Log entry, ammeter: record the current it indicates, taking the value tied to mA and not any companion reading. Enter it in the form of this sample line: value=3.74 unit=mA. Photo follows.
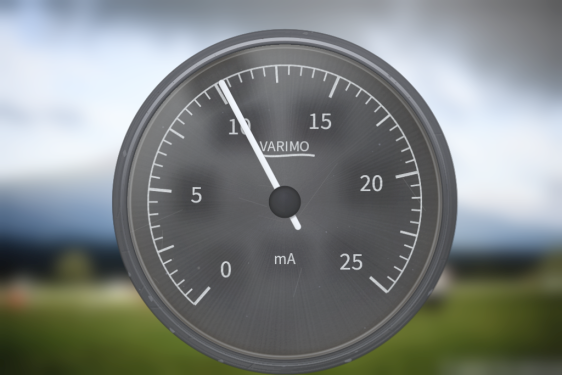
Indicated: value=10.25 unit=mA
